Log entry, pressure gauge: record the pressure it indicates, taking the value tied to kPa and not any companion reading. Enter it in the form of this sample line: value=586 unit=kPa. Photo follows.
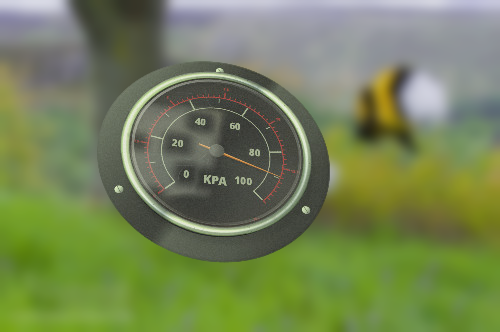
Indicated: value=90 unit=kPa
